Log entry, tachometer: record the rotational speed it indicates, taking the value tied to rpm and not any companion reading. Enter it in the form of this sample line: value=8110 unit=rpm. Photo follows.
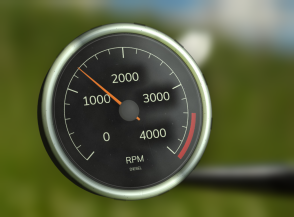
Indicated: value=1300 unit=rpm
